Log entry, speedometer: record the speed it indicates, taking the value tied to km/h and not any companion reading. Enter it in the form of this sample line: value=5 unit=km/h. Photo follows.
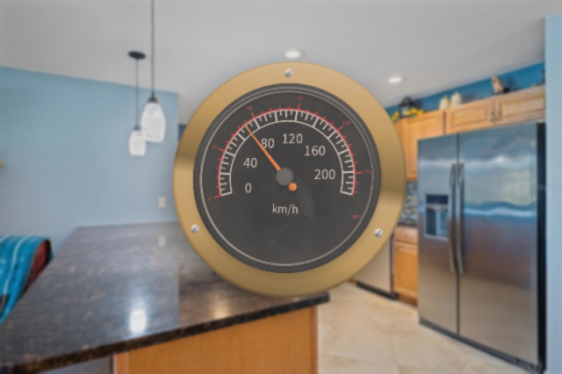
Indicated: value=70 unit=km/h
